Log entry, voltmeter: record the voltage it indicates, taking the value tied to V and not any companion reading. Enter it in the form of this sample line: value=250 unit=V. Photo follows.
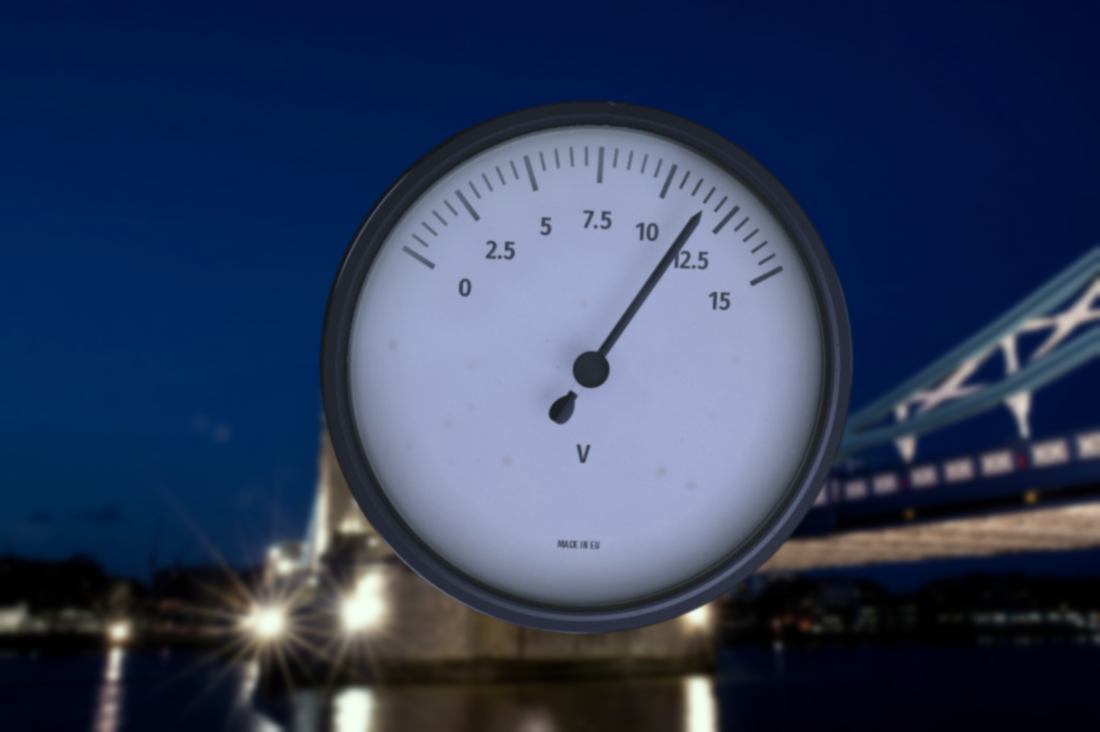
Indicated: value=11.5 unit=V
